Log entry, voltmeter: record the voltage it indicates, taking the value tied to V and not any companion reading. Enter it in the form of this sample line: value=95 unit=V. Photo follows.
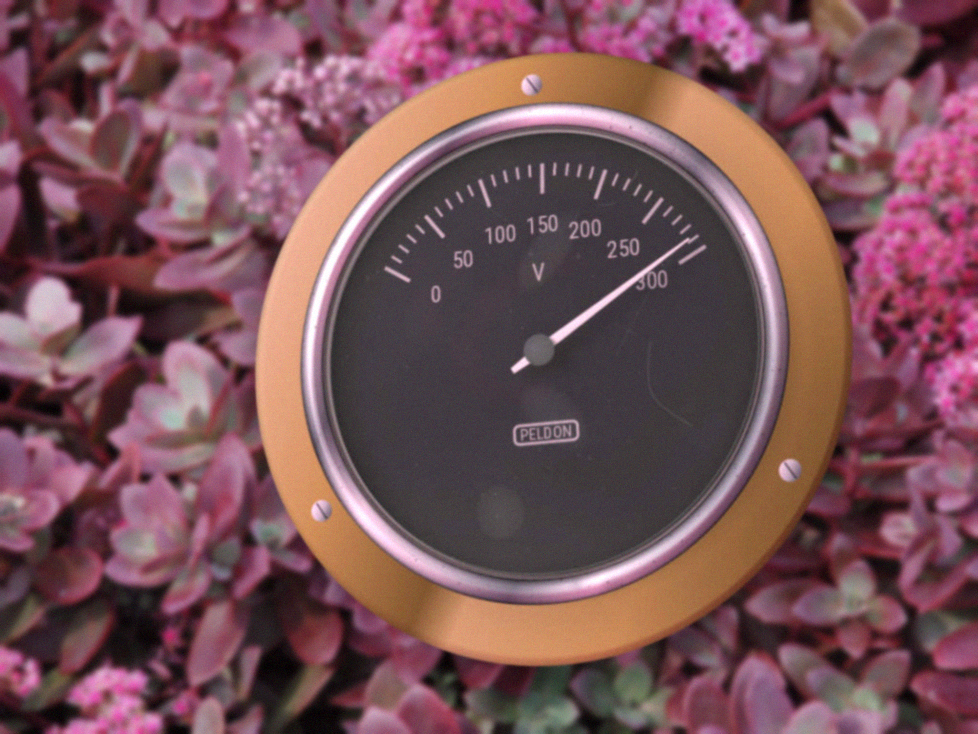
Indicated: value=290 unit=V
